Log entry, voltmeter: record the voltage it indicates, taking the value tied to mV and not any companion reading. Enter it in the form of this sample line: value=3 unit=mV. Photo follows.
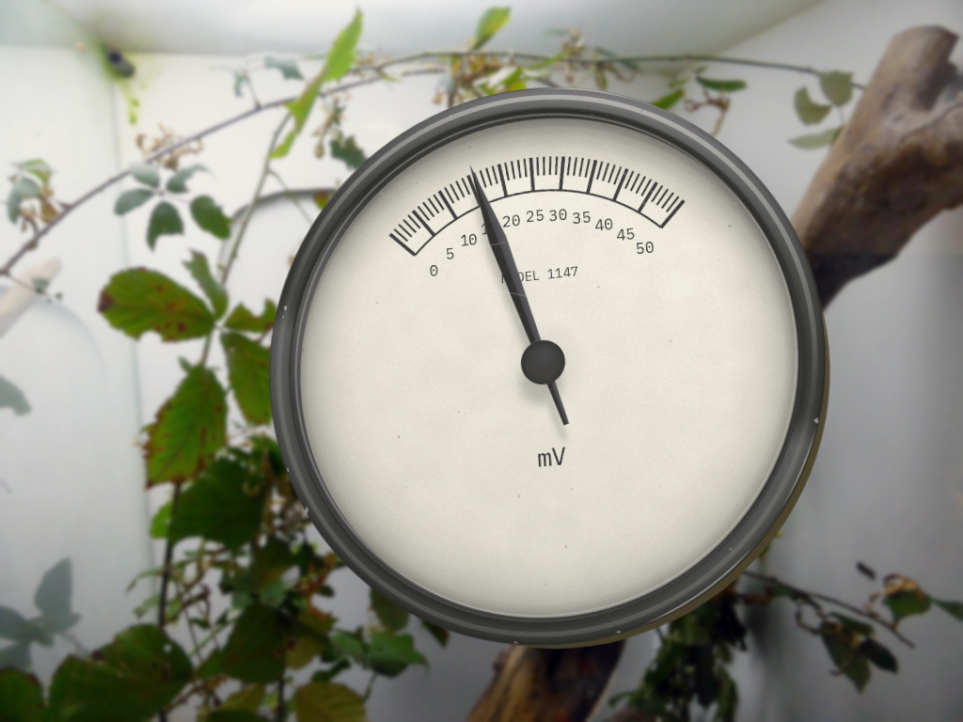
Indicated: value=16 unit=mV
